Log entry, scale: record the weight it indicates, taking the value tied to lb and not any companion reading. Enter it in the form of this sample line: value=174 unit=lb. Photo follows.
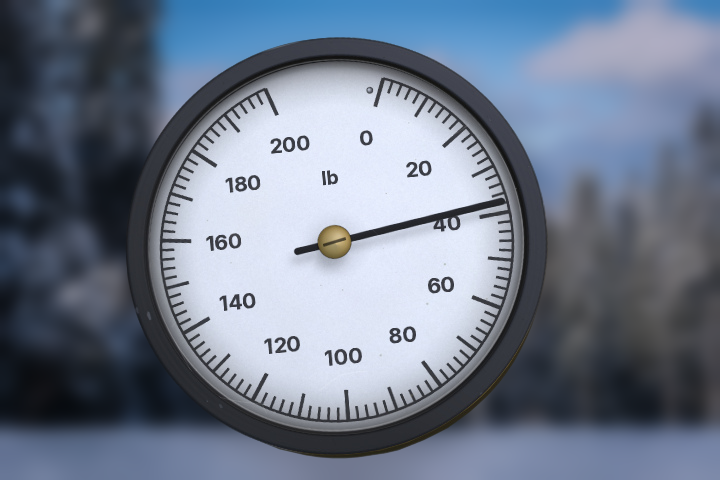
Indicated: value=38 unit=lb
